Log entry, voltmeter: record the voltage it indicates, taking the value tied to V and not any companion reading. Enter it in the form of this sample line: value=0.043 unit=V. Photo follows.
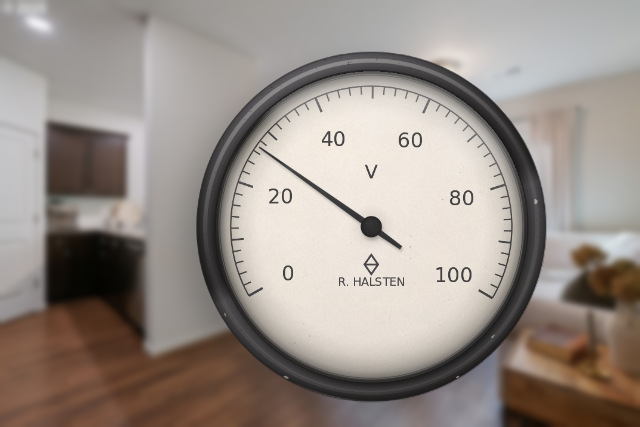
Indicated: value=27 unit=V
